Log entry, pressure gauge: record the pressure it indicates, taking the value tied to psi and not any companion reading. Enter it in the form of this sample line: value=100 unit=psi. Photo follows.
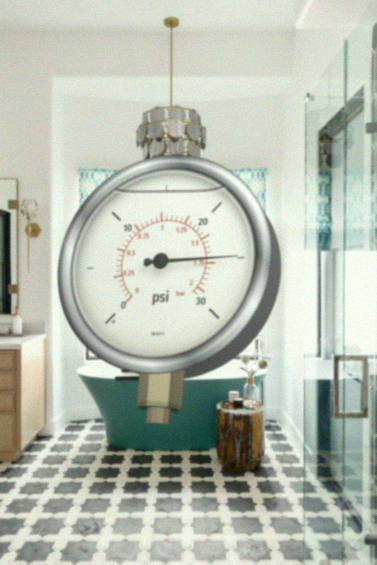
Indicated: value=25 unit=psi
